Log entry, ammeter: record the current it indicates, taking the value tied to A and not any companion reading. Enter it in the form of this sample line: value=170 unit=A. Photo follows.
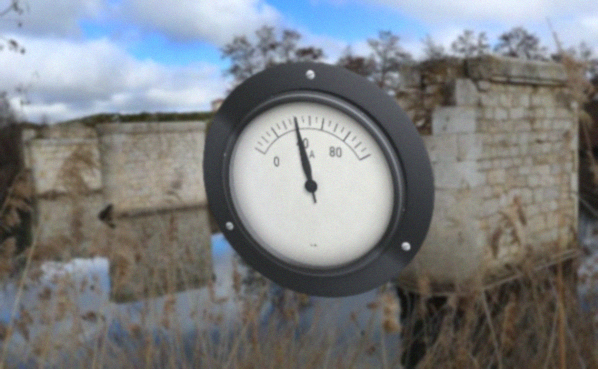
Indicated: value=40 unit=A
